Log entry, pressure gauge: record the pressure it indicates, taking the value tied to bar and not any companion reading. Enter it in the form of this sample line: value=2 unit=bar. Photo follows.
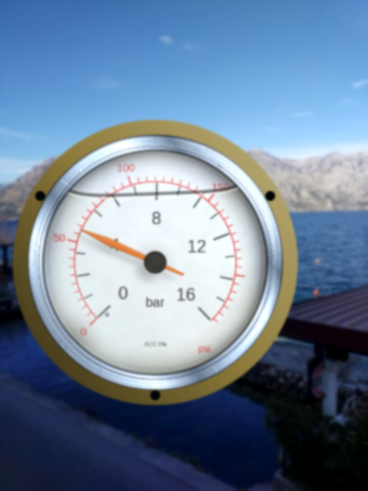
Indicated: value=4 unit=bar
